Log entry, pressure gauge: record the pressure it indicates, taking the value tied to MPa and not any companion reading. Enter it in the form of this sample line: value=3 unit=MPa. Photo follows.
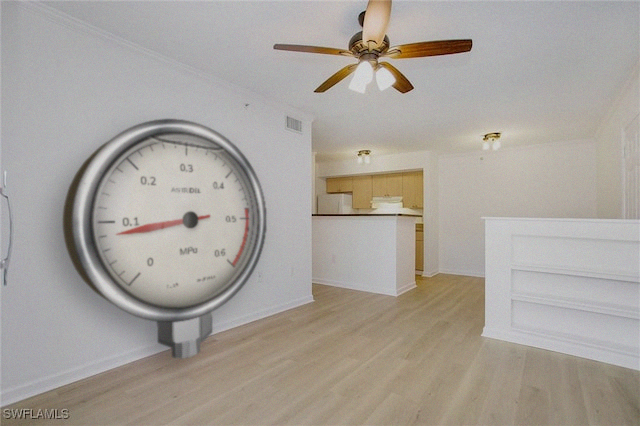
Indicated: value=0.08 unit=MPa
